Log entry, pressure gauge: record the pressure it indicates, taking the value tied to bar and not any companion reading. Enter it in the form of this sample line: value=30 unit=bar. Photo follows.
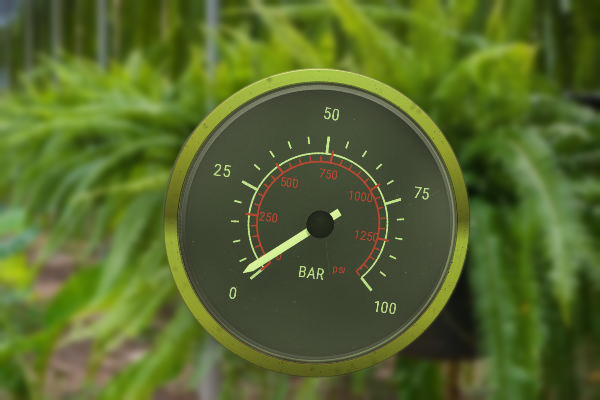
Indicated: value=2.5 unit=bar
